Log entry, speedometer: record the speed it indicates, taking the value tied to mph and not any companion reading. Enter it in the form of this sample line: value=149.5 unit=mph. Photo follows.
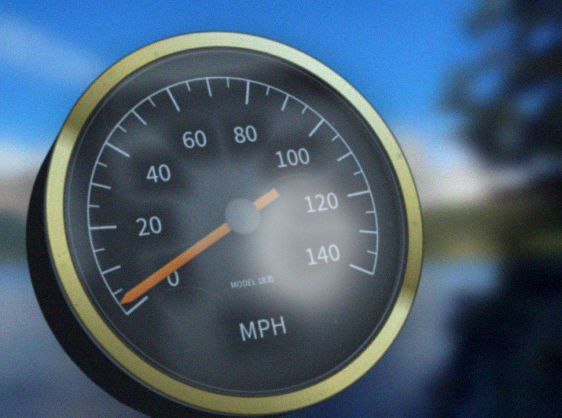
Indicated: value=2.5 unit=mph
